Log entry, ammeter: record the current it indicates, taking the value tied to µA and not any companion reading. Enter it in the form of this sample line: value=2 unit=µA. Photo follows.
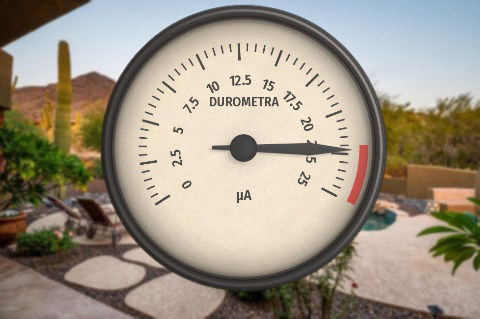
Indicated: value=22.25 unit=µA
